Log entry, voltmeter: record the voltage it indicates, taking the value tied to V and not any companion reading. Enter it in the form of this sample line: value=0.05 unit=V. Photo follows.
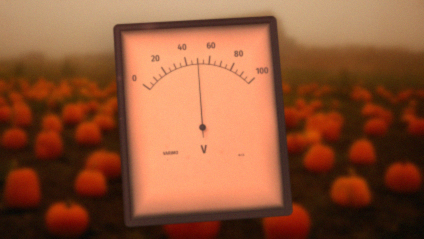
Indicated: value=50 unit=V
